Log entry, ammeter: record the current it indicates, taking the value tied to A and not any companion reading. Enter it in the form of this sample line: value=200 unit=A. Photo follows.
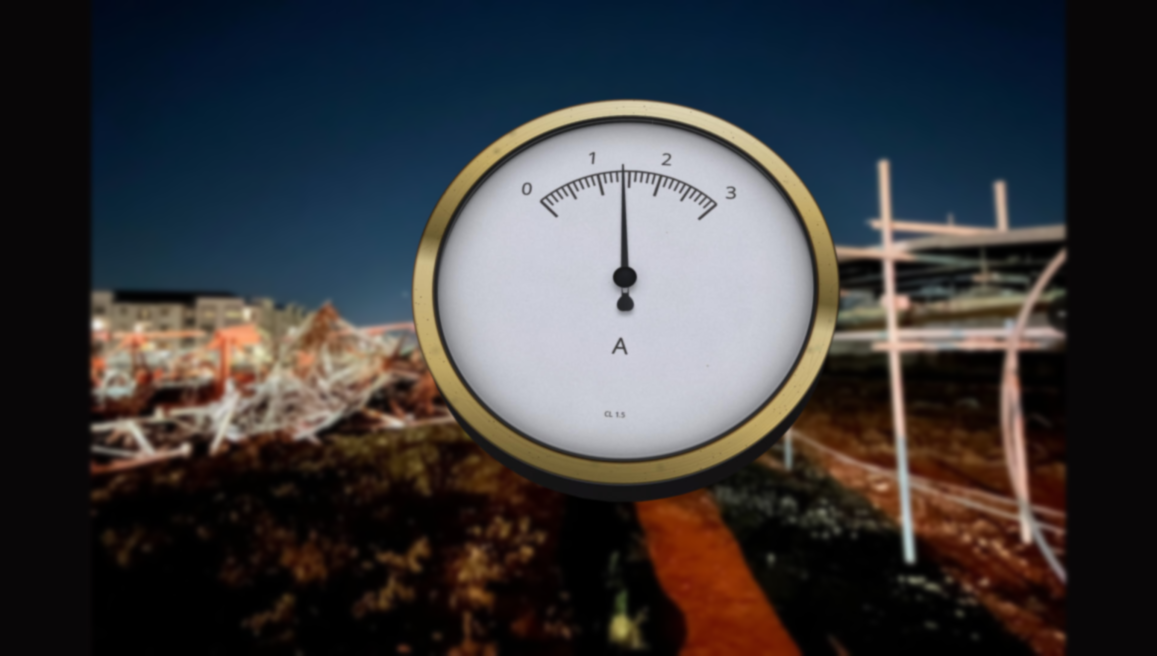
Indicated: value=1.4 unit=A
